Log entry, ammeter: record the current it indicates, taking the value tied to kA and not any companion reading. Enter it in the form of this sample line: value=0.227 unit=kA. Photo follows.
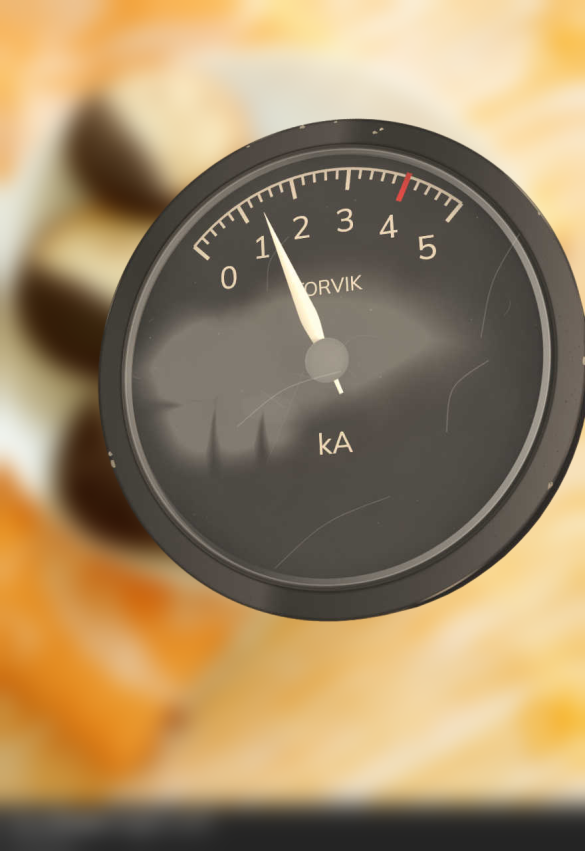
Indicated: value=1.4 unit=kA
